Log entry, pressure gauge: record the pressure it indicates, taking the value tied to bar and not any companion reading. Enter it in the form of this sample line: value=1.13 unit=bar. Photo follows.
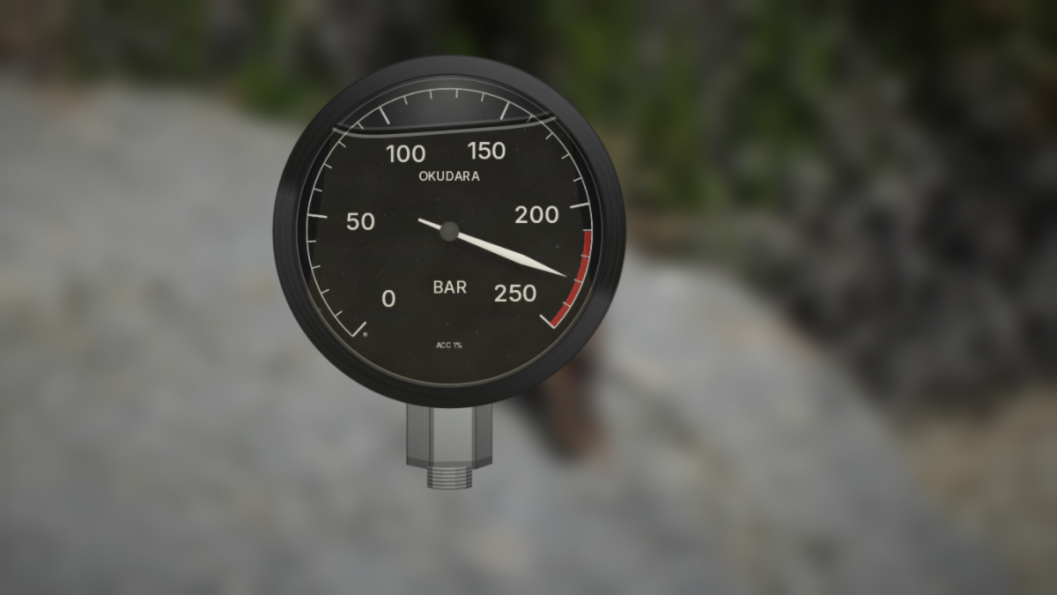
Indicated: value=230 unit=bar
